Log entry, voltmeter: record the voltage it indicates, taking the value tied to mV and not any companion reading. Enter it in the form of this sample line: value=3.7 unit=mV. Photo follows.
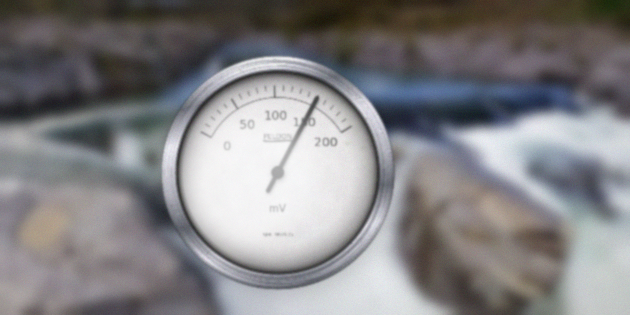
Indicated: value=150 unit=mV
